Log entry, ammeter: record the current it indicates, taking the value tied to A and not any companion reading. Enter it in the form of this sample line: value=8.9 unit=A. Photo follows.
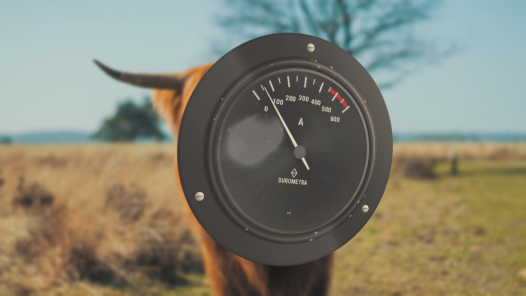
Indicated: value=50 unit=A
